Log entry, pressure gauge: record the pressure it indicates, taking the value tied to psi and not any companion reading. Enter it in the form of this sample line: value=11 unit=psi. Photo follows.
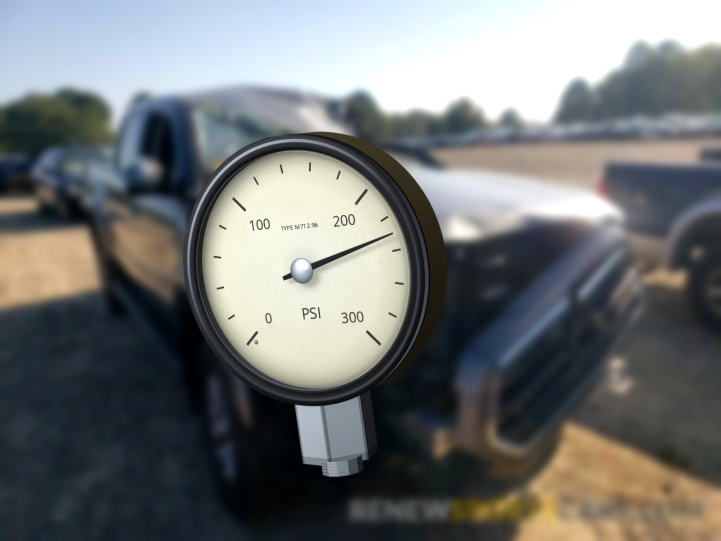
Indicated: value=230 unit=psi
